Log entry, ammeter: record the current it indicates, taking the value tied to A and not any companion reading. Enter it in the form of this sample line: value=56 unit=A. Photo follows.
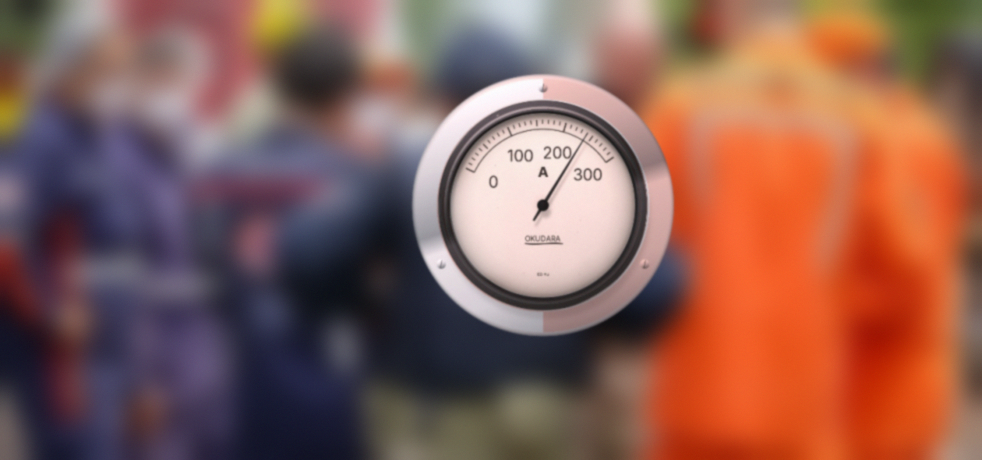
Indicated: value=240 unit=A
